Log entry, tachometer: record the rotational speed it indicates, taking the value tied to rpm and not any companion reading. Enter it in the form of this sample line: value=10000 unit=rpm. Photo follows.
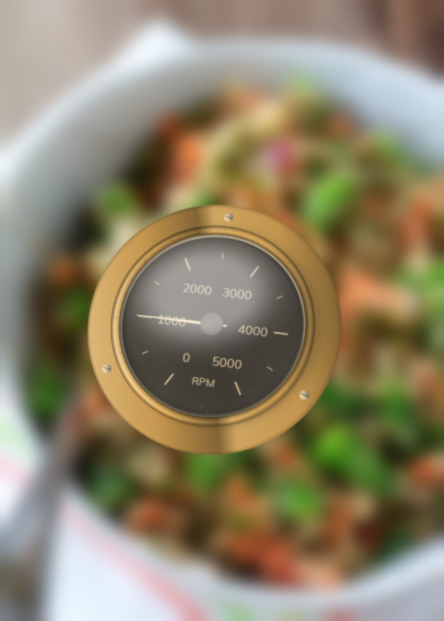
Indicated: value=1000 unit=rpm
